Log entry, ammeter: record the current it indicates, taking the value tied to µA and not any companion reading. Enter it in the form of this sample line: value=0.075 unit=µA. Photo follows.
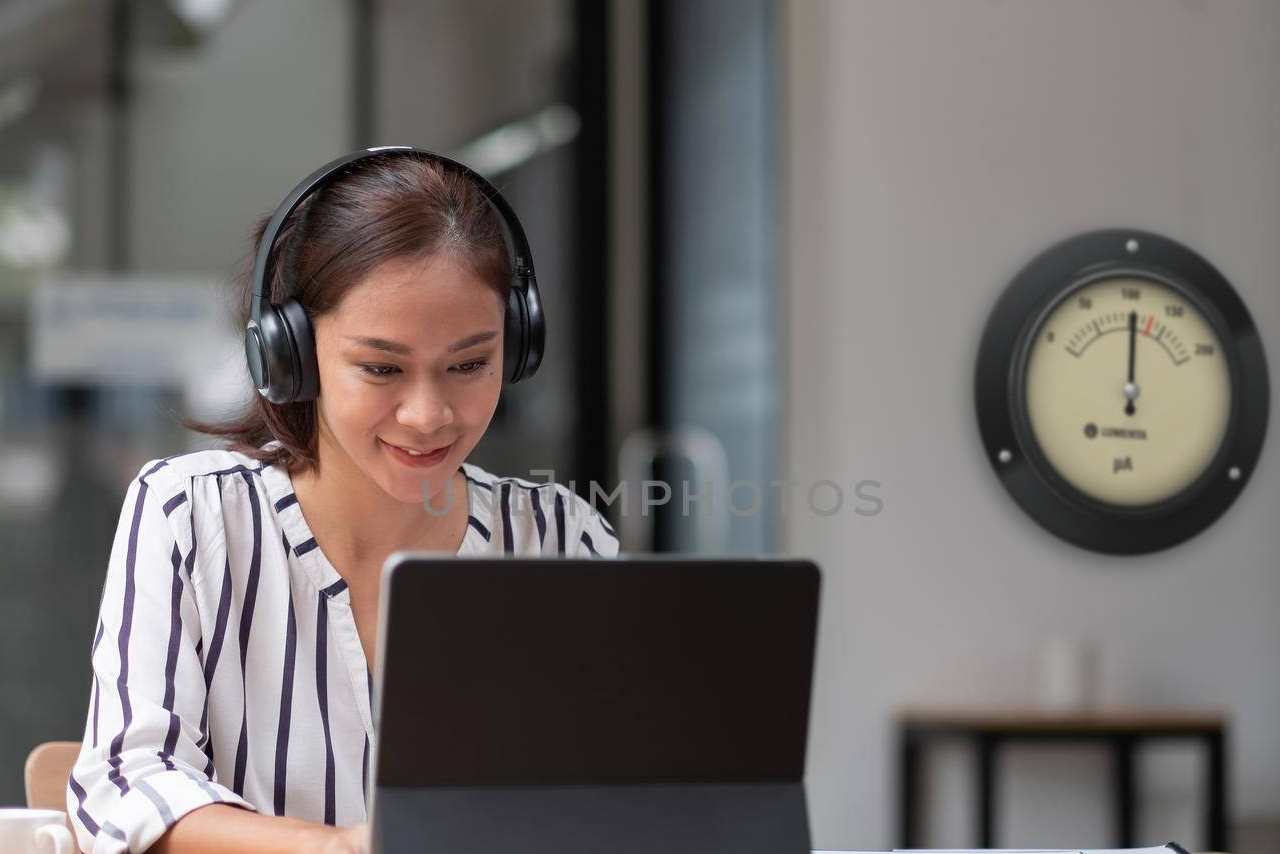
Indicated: value=100 unit=µA
